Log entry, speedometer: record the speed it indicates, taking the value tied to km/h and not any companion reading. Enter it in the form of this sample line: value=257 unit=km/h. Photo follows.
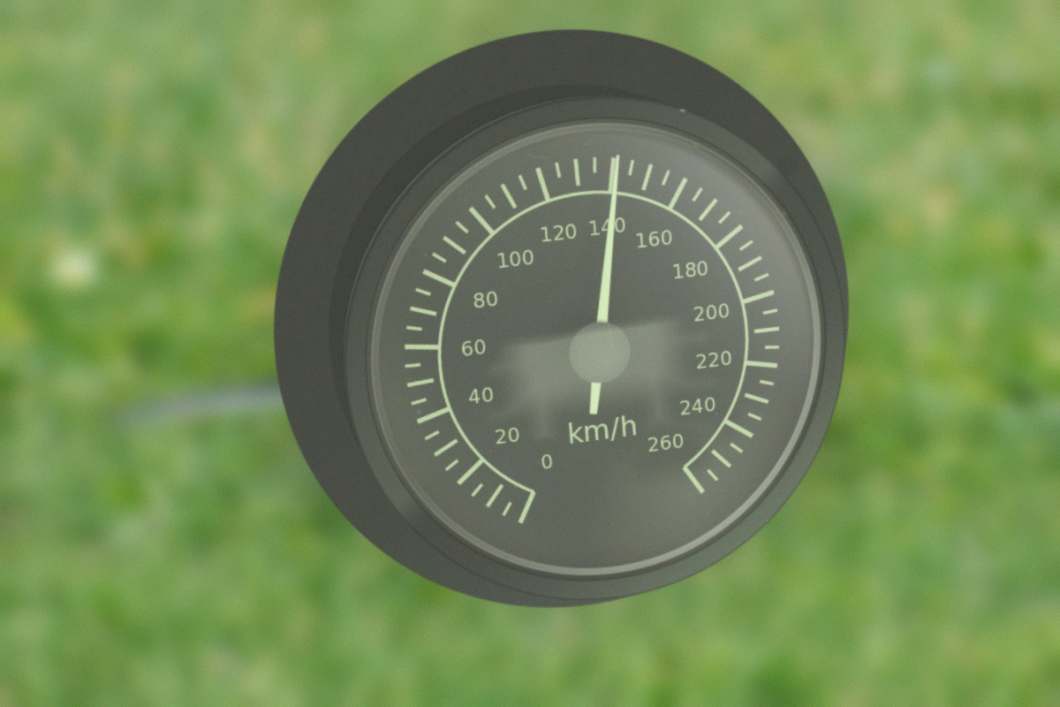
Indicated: value=140 unit=km/h
